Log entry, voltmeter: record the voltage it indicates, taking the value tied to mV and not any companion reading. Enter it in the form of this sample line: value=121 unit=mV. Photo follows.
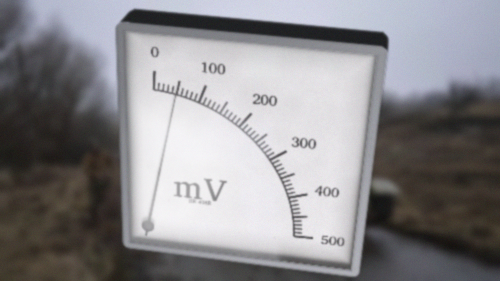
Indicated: value=50 unit=mV
